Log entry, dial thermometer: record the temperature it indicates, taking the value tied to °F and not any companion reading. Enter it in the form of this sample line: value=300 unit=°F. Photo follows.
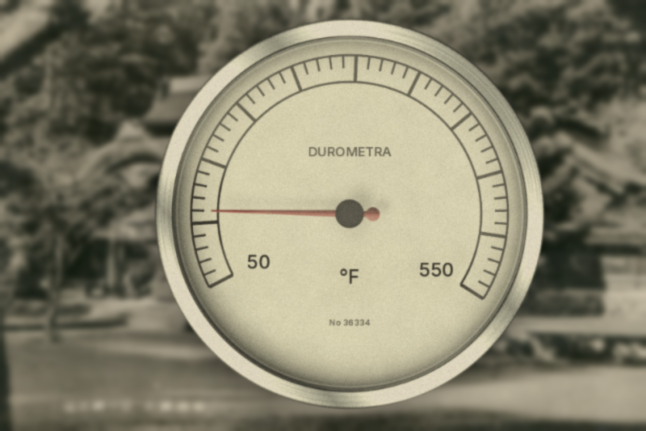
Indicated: value=110 unit=°F
